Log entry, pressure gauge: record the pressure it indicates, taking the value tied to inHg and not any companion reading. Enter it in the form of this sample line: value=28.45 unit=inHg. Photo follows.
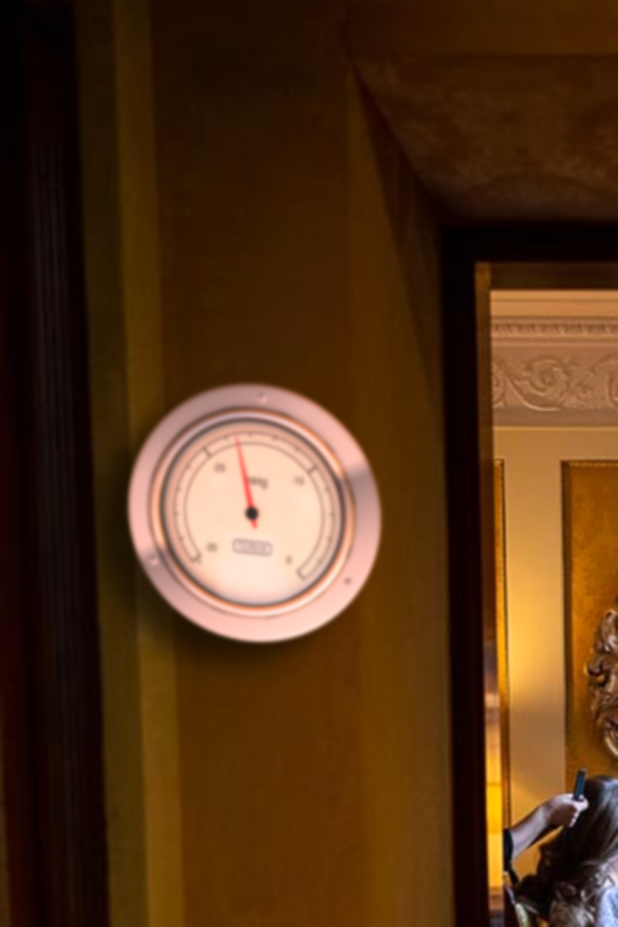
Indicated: value=-17 unit=inHg
